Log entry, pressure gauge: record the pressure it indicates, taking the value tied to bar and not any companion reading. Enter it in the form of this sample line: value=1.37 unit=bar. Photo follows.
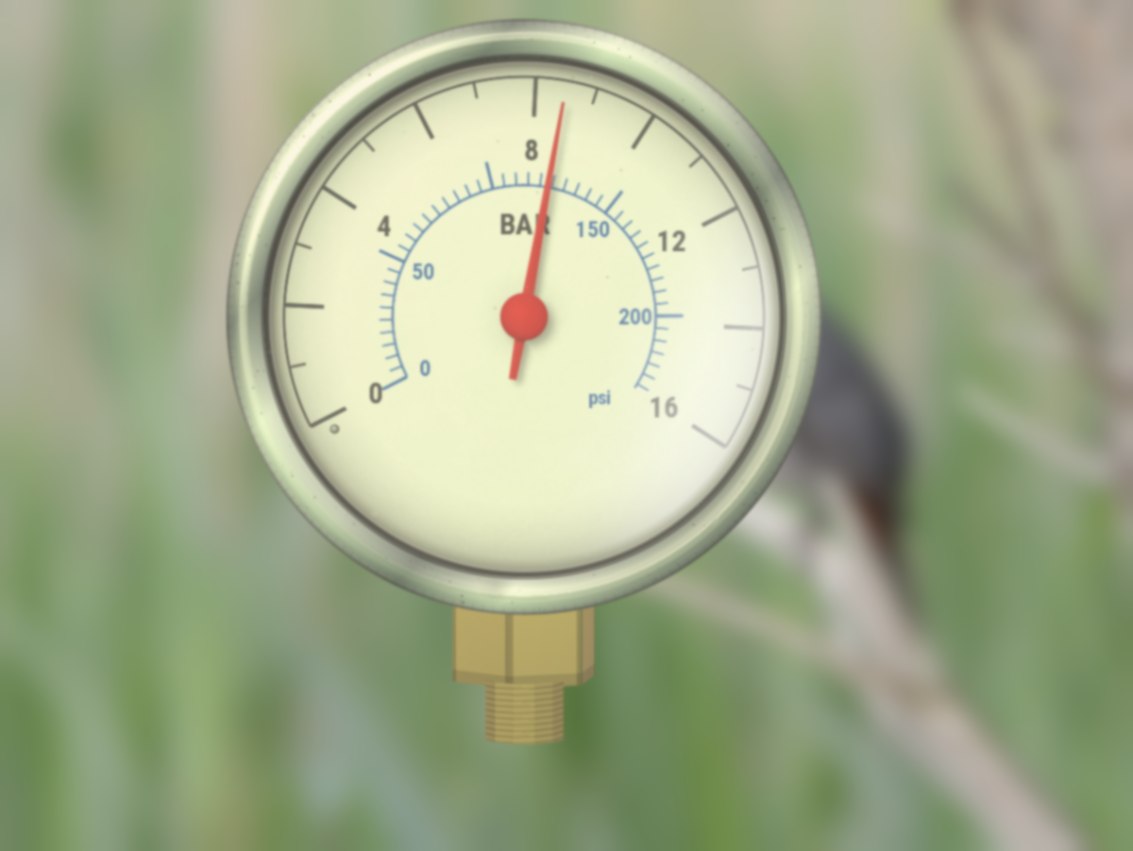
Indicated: value=8.5 unit=bar
